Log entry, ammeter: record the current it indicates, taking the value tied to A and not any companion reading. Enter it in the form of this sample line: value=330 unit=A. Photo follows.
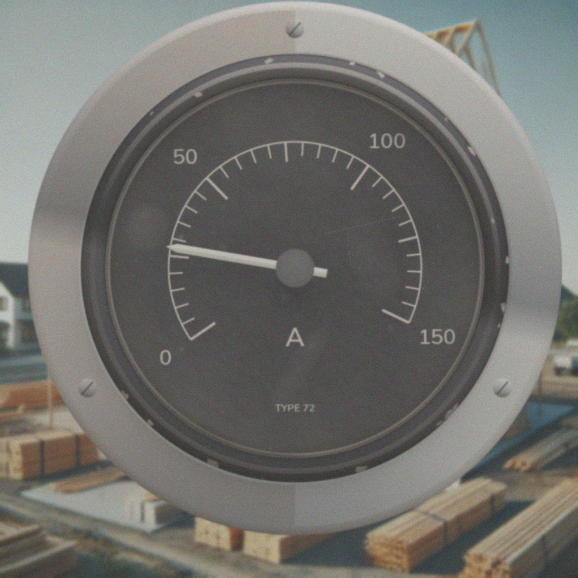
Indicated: value=27.5 unit=A
